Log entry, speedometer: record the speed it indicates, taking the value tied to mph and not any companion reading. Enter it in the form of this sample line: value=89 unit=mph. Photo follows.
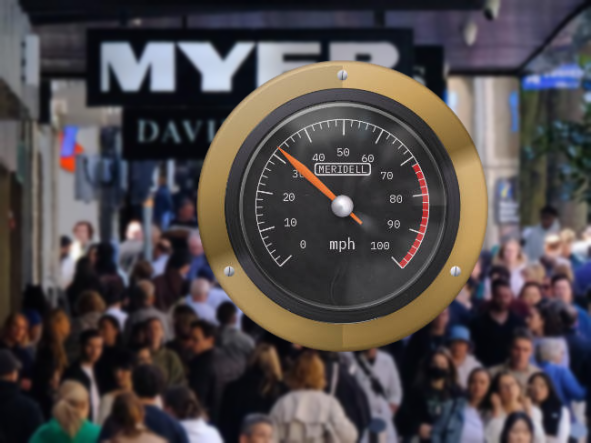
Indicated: value=32 unit=mph
